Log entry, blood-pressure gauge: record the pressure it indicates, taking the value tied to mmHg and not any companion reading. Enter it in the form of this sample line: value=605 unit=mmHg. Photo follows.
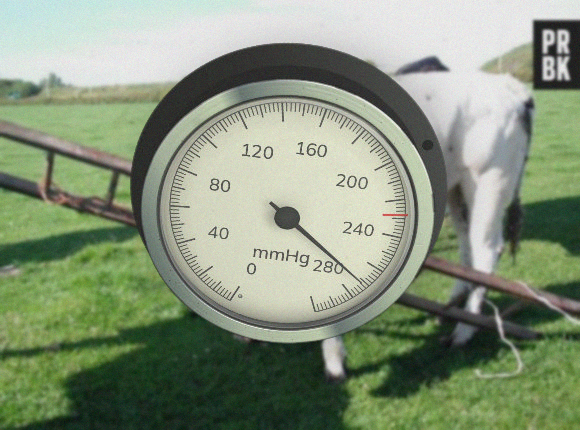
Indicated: value=270 unit=mmHg
